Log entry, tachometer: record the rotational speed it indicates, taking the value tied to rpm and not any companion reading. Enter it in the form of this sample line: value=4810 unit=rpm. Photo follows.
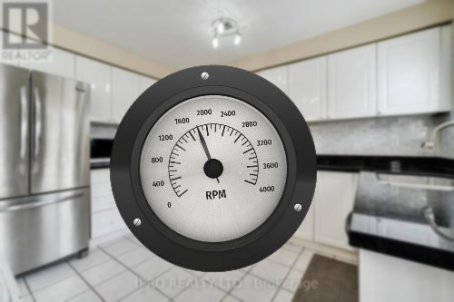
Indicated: value=1800 unit=rpm
